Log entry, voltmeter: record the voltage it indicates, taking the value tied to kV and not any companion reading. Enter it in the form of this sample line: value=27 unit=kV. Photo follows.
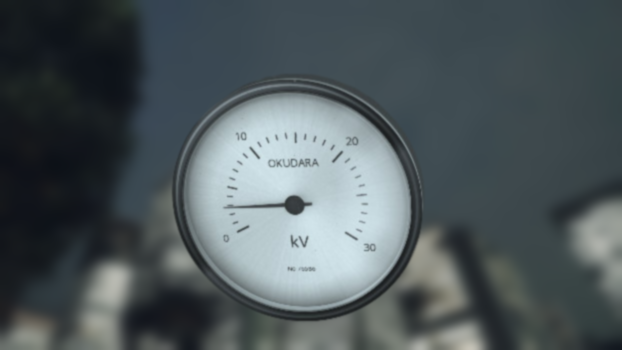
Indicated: value=3 unit=kV
